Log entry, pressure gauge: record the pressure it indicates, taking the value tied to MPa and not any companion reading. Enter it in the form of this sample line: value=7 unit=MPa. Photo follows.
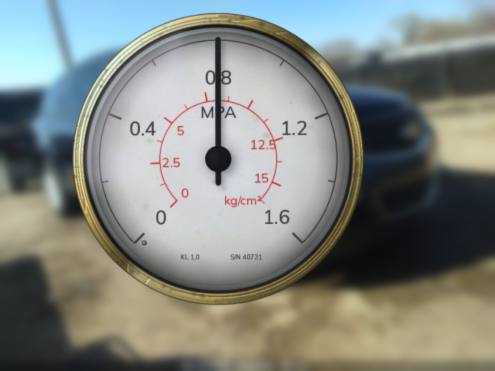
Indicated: value=0.8 unit=MPa
